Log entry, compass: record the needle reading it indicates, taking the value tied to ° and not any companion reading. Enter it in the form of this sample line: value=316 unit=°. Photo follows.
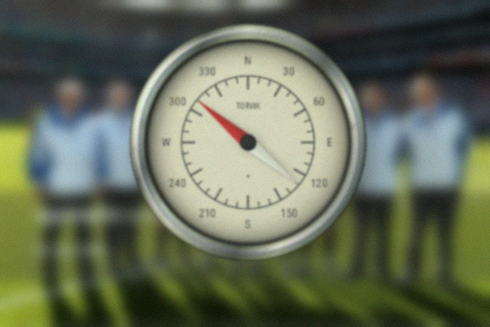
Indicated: value=310 unit=°
